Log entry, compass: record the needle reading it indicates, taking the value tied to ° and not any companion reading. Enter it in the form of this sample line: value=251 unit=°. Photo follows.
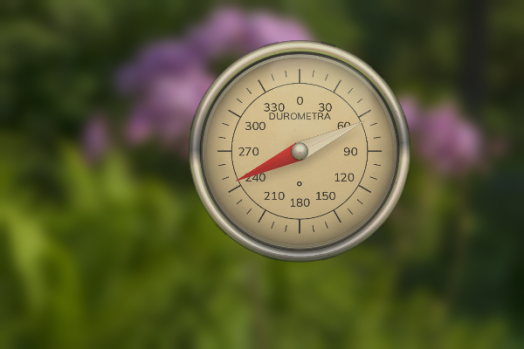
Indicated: value=245 unit=°
